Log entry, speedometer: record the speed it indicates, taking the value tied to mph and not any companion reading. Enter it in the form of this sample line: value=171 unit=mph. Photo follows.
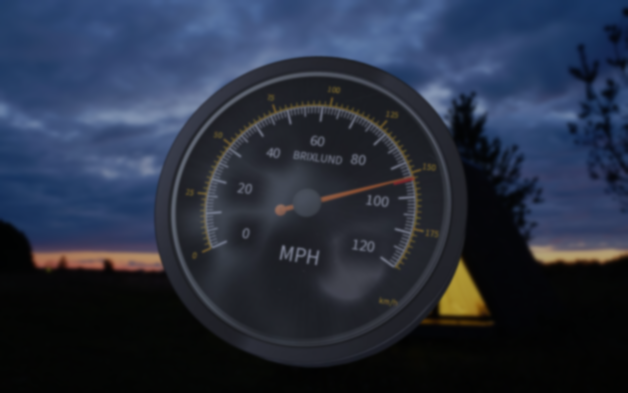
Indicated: value=95 unit=mph
